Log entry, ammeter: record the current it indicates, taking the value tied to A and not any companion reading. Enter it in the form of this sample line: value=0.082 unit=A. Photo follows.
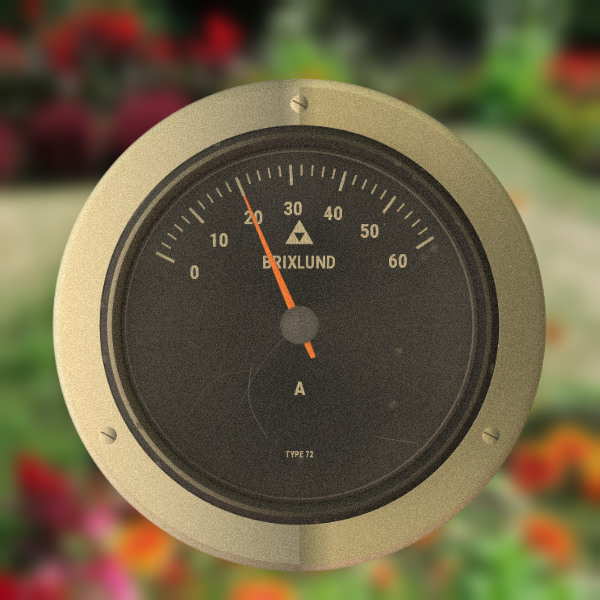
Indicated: value=20 unit=A
